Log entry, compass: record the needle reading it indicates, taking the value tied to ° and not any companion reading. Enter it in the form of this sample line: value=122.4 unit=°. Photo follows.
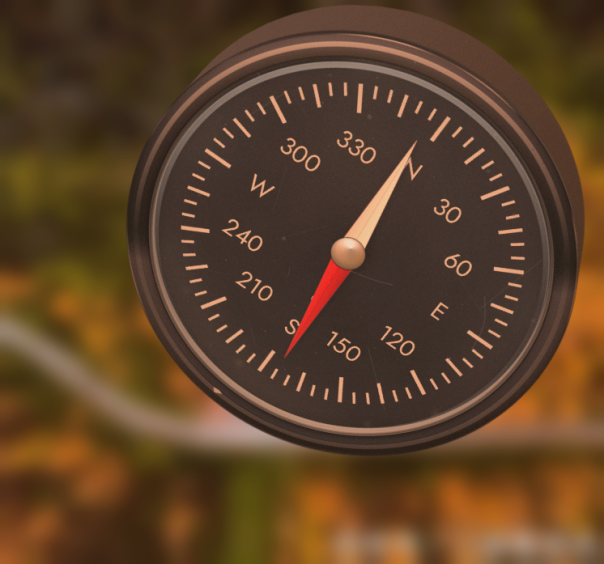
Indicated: value=175 unit=°
